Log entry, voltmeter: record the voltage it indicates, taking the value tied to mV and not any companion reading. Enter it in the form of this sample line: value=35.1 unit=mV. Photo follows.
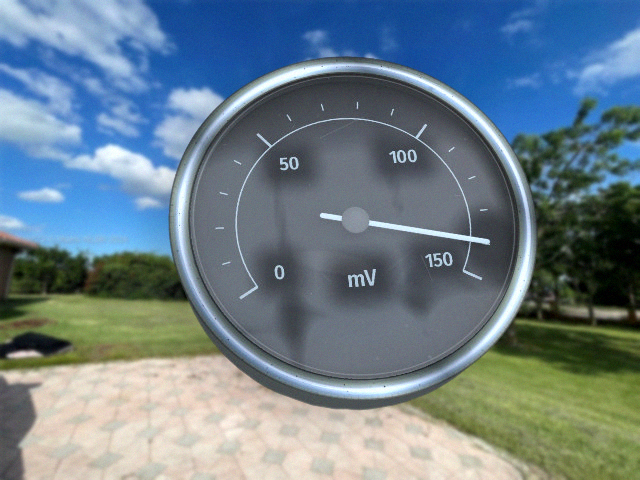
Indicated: value=140 unit=mV
